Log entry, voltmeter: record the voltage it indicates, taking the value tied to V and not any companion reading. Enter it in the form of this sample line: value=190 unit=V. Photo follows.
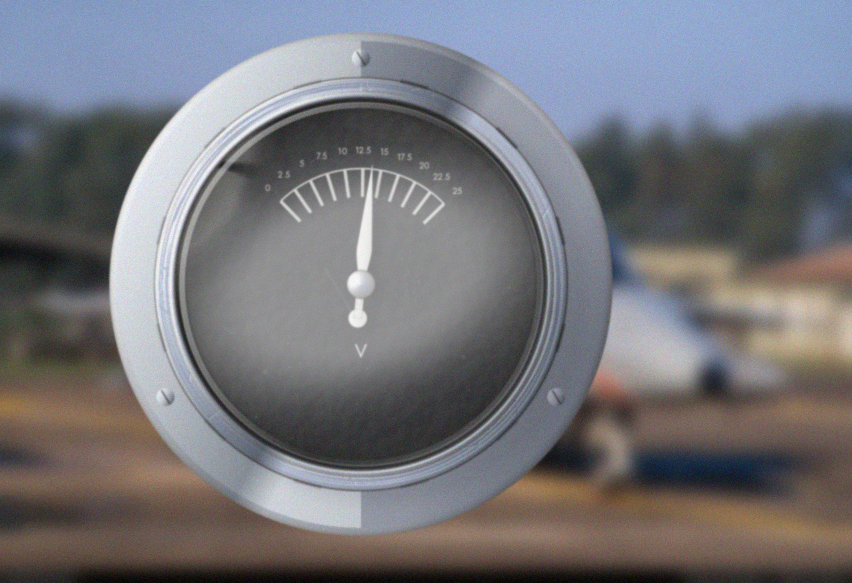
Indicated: value=13.75 unit=V
